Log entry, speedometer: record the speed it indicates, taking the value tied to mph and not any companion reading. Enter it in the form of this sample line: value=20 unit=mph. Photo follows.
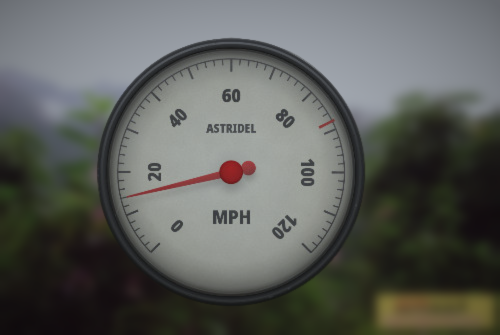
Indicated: value=14 unit=mph
